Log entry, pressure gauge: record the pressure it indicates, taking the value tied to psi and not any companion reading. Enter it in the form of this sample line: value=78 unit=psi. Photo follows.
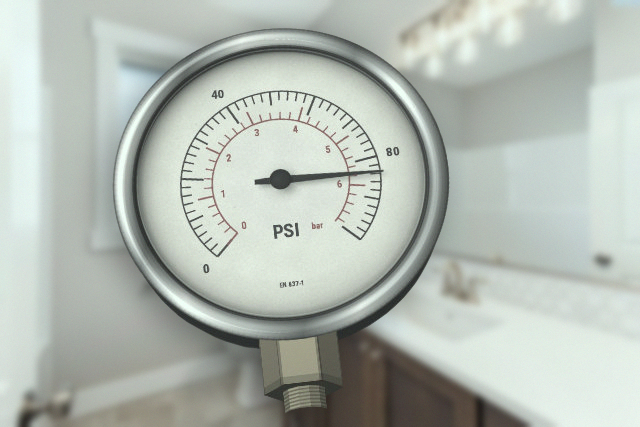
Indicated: value=84 unit=psi
